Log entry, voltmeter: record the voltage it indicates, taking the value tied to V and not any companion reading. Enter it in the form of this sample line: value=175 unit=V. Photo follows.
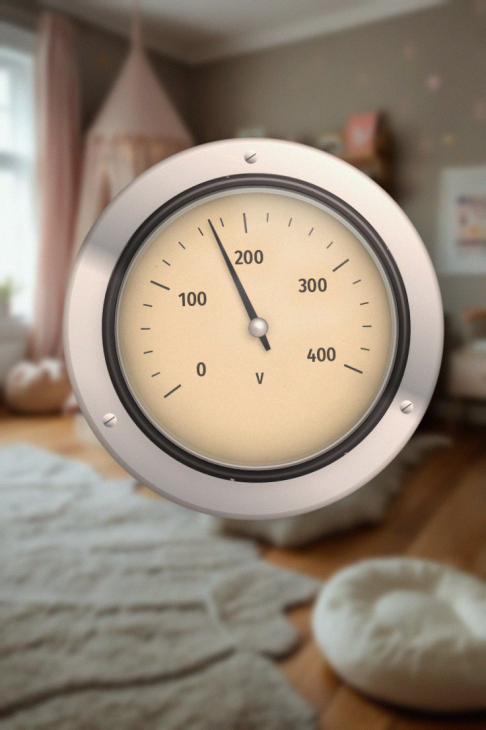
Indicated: value=170 unit=V
